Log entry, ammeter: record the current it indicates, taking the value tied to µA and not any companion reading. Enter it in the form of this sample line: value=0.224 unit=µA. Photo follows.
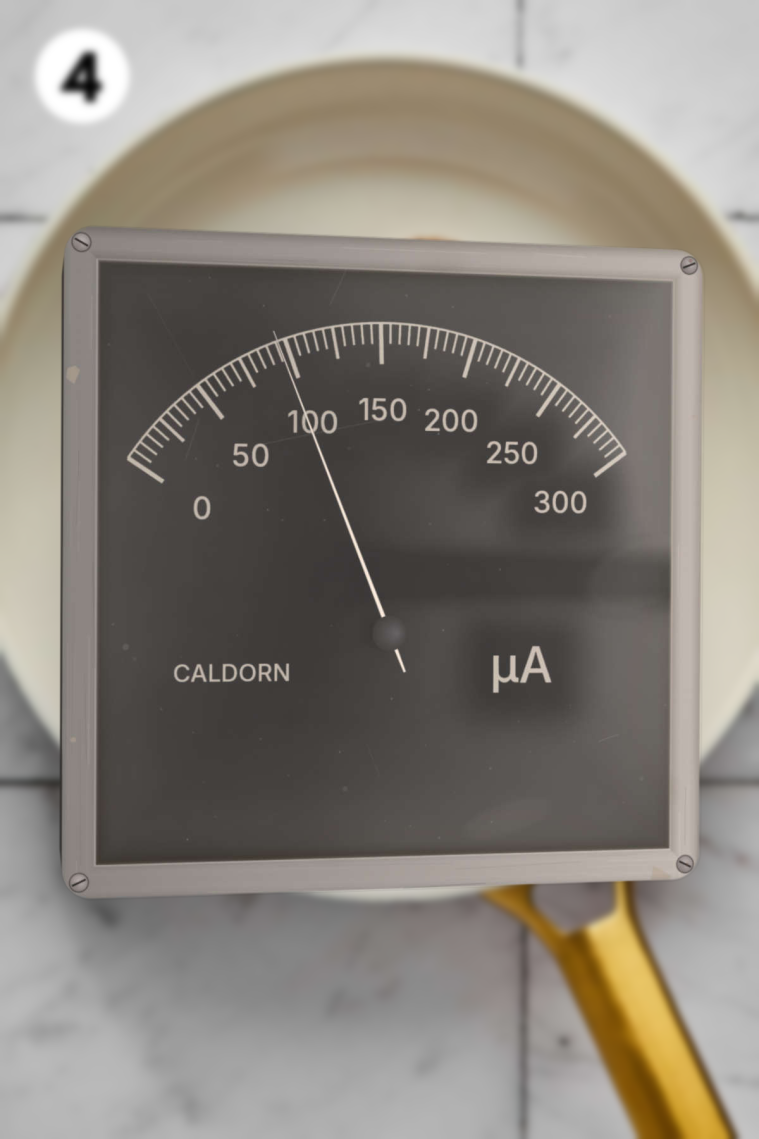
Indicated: value=95 unit=µA
